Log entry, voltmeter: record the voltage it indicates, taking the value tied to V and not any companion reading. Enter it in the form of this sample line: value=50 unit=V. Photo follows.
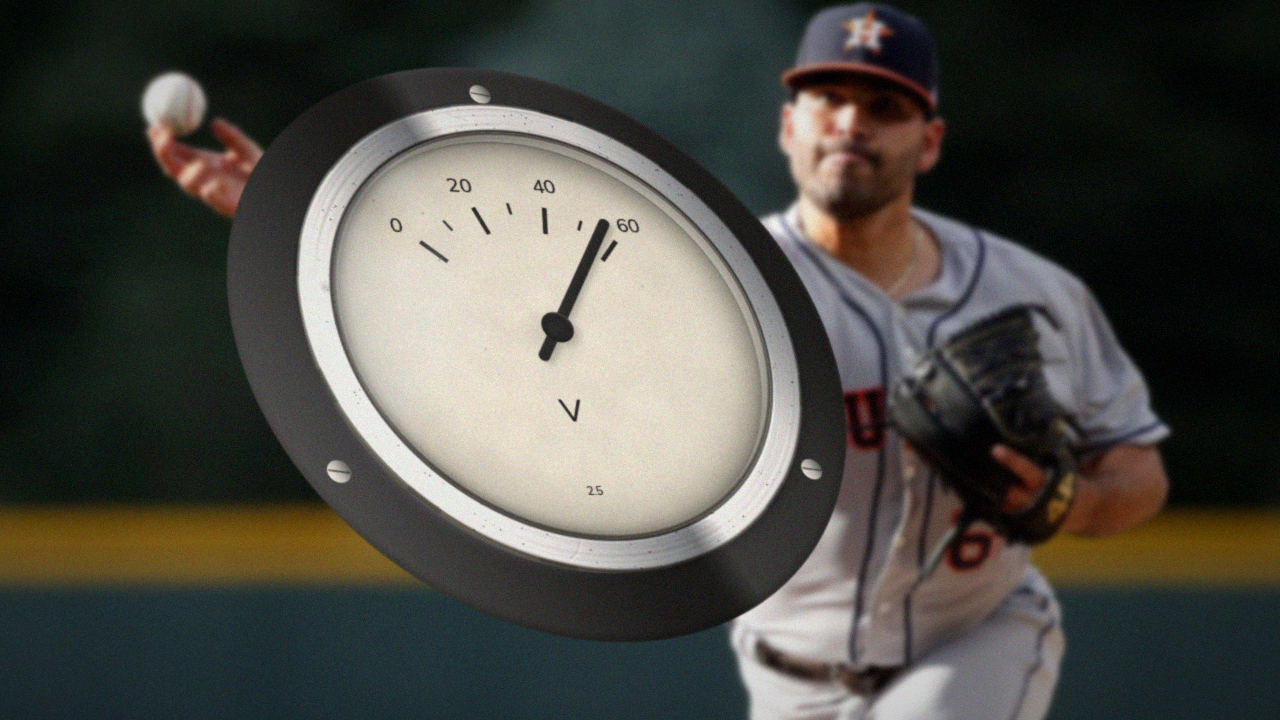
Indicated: value=55 unit=V
